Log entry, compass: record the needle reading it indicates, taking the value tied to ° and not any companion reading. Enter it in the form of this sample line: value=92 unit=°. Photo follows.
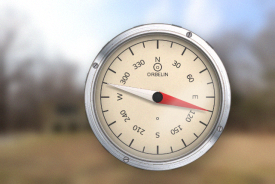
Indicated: value=105 unit=°
